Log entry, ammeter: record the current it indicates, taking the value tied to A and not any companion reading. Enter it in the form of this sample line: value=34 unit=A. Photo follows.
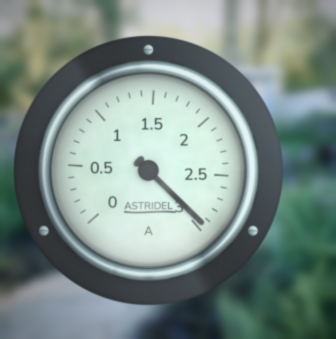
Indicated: value=2.95 unit=A
